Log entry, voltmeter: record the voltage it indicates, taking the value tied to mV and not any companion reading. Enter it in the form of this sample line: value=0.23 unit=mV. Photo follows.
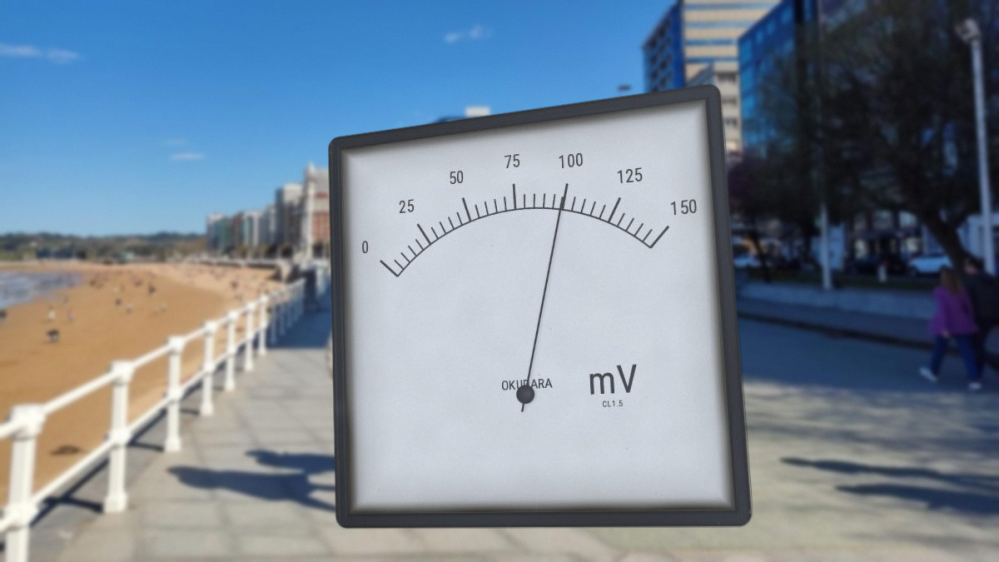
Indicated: value=100 unit=mV
